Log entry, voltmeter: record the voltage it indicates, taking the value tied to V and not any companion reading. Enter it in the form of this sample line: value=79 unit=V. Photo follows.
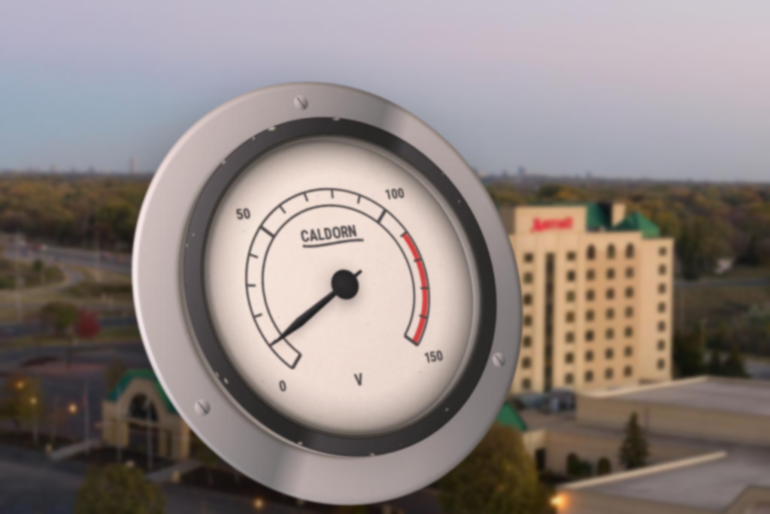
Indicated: value=10 unit=V
